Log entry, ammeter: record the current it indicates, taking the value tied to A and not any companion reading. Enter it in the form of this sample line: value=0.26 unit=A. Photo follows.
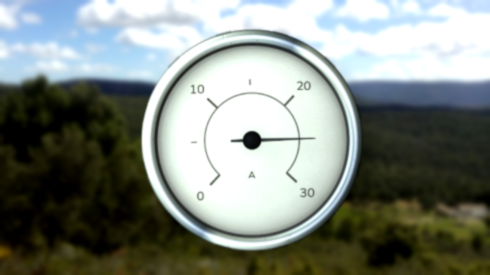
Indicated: value=25 unit=A
